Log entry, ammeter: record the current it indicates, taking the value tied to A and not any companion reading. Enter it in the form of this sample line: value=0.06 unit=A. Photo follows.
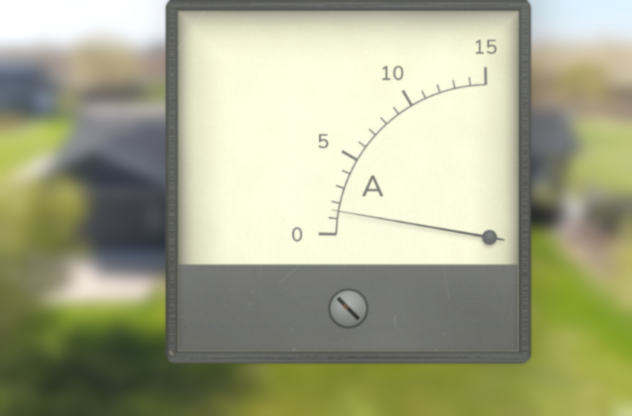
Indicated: value=1.5 unit=A
